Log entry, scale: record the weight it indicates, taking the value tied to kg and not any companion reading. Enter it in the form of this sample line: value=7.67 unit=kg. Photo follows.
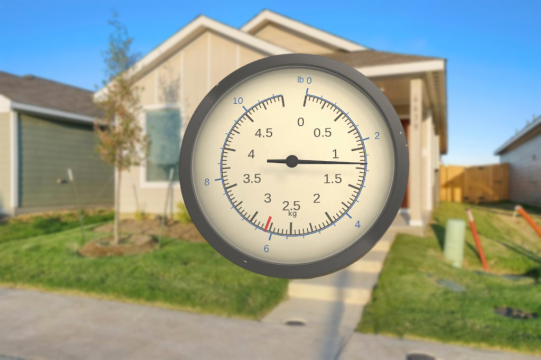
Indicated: value=1.2 unit=kg
